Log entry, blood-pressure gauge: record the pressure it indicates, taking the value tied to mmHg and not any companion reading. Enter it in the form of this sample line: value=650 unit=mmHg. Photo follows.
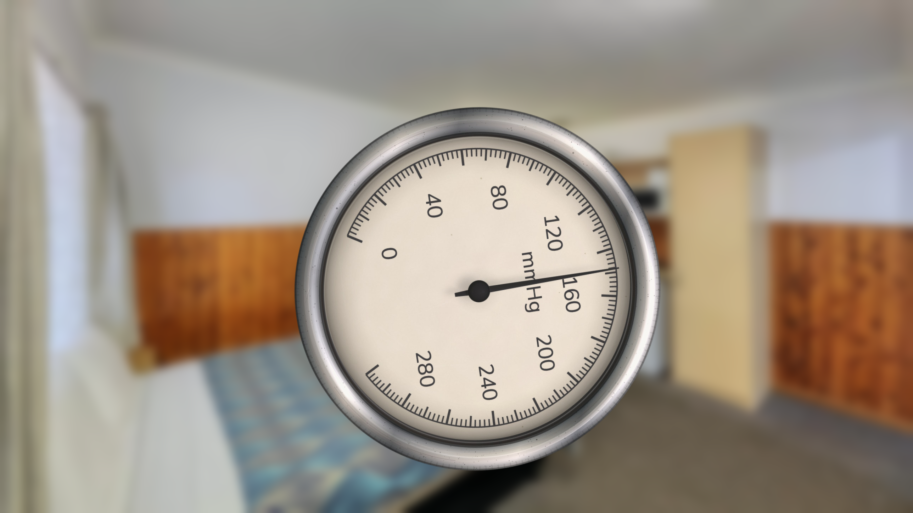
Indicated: value=148 unit=mmHg
